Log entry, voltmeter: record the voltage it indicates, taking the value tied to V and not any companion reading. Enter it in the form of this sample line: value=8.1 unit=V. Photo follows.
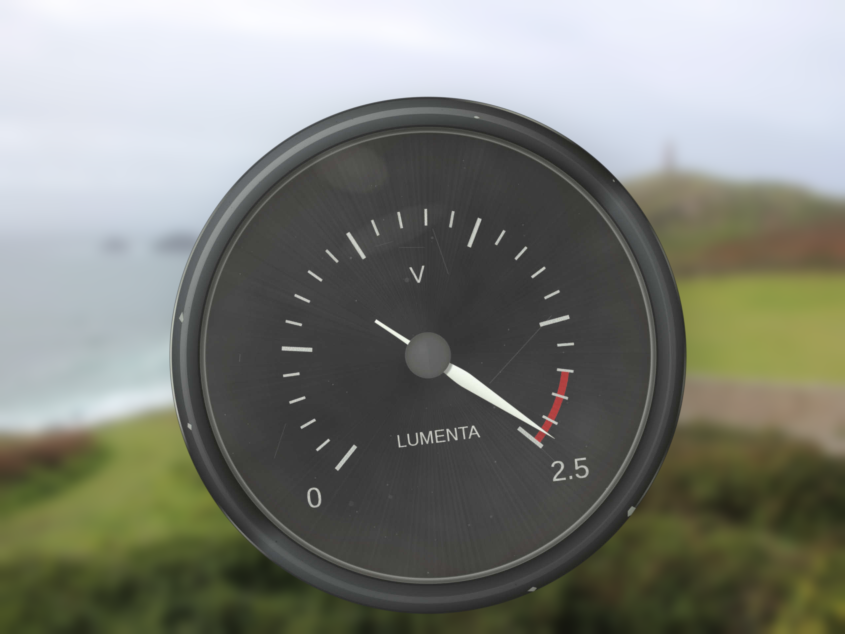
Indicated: value=2.45 unit=V
